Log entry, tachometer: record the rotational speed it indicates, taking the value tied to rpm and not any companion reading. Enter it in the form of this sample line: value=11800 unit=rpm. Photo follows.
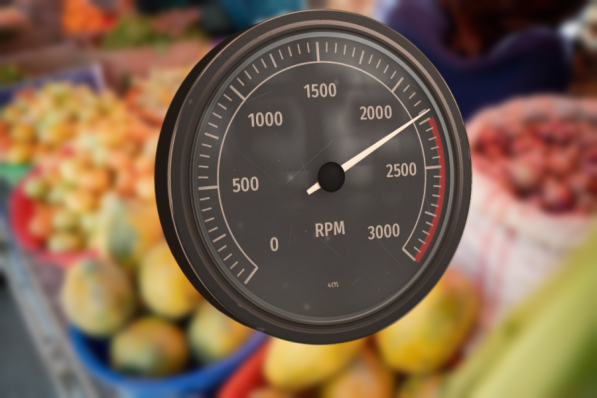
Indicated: value=2200 unit=rpm
